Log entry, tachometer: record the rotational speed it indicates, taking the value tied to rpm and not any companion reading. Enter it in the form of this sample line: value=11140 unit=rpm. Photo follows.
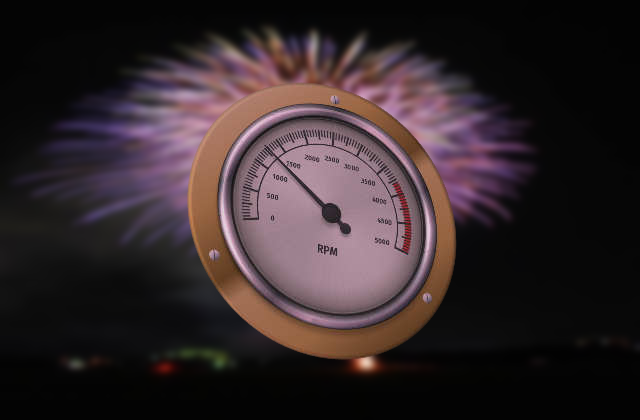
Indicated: value=1250 unit=rpm
